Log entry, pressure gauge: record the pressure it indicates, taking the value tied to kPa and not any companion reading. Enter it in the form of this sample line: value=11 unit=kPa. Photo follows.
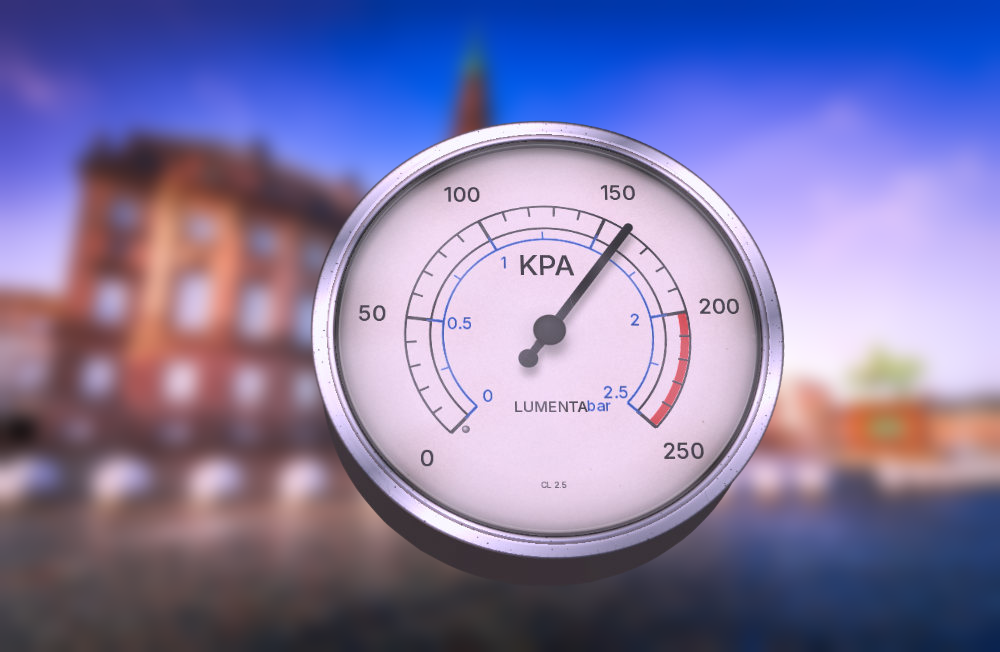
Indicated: value=160 unit=kPa
